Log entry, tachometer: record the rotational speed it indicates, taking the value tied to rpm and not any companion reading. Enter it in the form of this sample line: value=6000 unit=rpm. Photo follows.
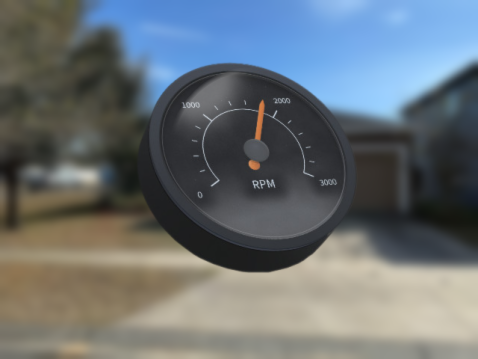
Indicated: value=1800 unit=rpm
